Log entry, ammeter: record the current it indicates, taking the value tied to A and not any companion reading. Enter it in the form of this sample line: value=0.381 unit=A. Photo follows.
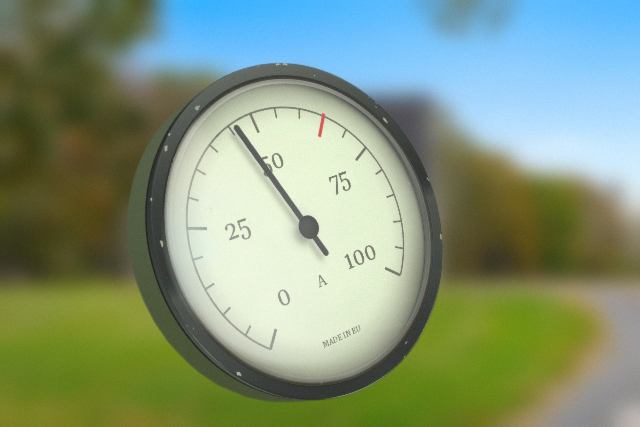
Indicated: value=45 unit=A
